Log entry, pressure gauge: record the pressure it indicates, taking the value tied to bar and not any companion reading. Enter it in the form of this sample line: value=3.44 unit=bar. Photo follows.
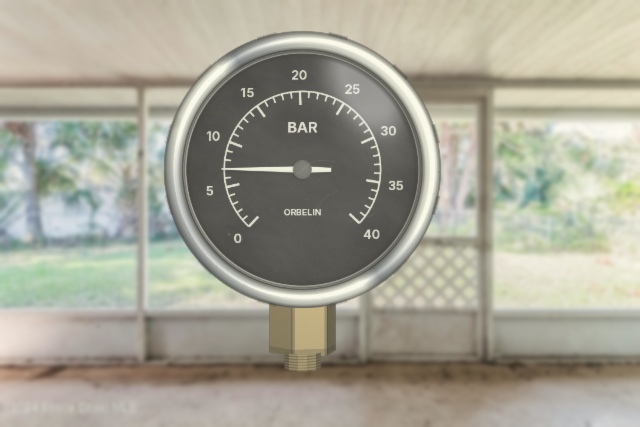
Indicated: value=7 unit=bar
